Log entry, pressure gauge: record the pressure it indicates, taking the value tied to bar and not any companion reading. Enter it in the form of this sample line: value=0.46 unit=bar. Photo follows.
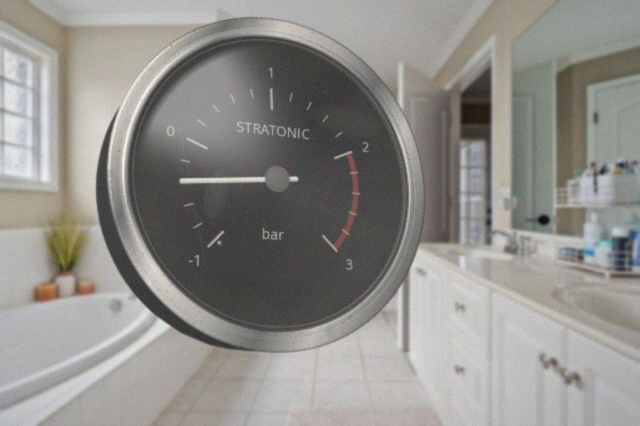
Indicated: value=-0.4 unit=bar
